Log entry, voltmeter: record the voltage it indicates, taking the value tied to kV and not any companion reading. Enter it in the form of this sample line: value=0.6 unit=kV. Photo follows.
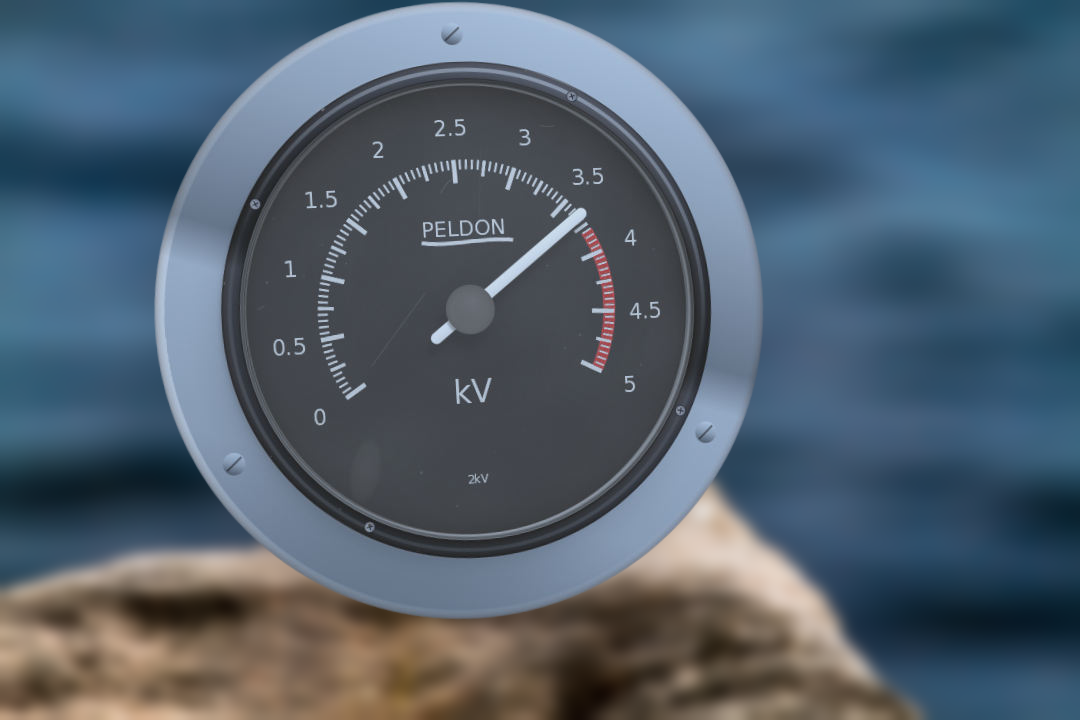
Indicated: value=3.65 unit=kV
